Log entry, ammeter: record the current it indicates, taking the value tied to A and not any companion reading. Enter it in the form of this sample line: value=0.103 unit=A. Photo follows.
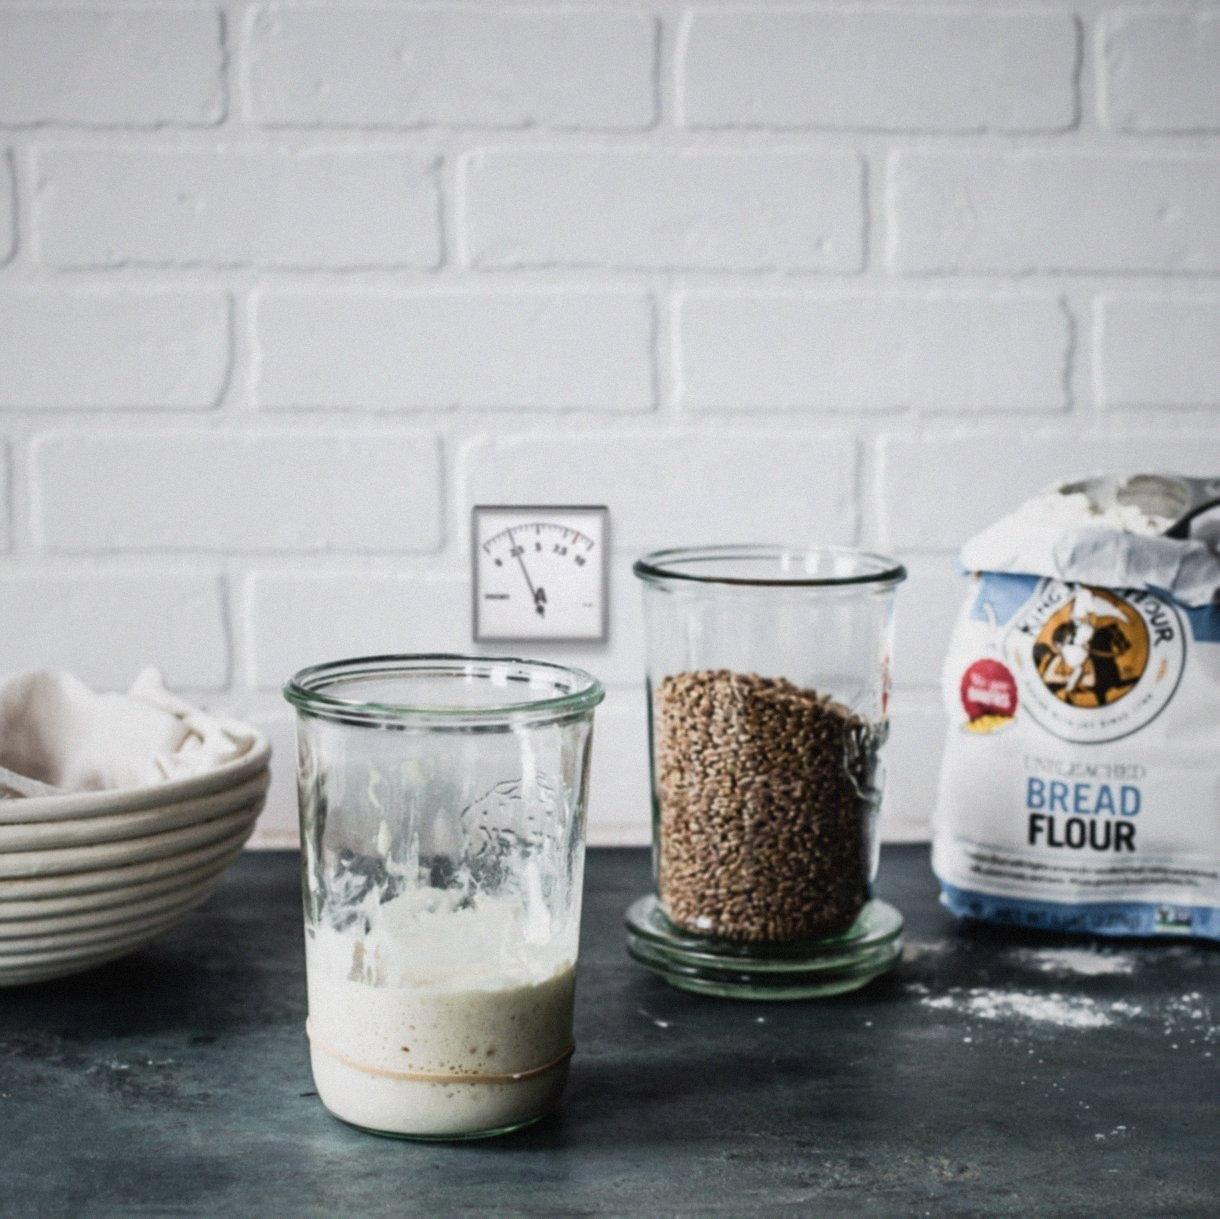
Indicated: value=2.5 unit=A
